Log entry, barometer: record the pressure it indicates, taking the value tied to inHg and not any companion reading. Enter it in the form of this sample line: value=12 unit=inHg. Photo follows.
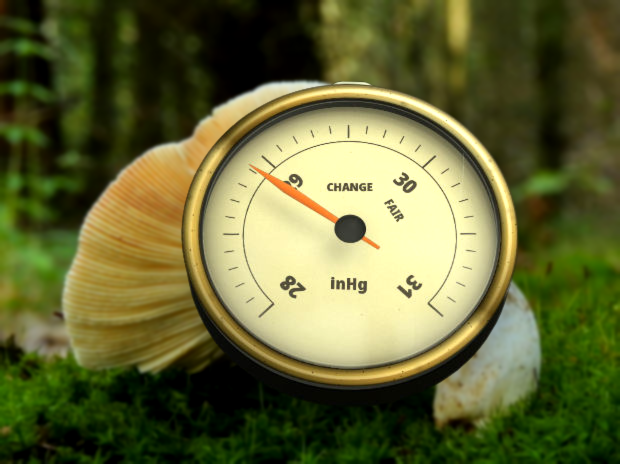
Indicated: value=28.9 unit=inHg
